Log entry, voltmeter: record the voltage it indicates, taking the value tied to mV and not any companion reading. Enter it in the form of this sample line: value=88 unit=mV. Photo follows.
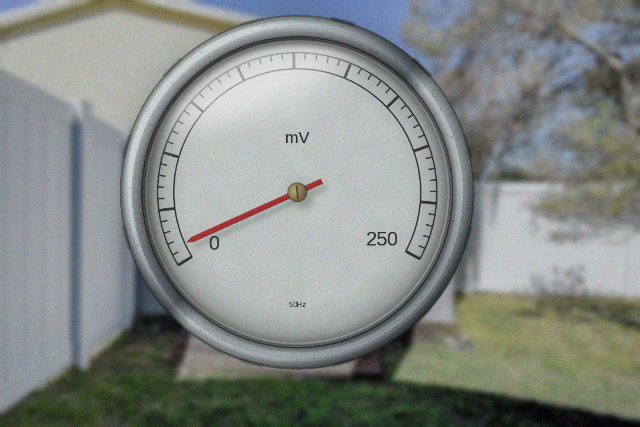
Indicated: value=7.5 unit=mV
